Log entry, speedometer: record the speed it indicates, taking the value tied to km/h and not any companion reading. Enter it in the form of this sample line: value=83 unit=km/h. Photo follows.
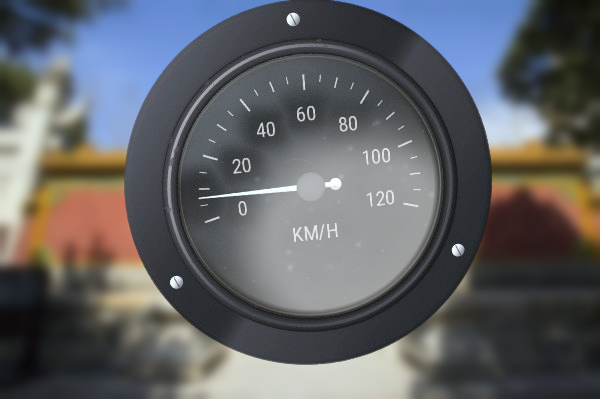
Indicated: value=7.5 unit=km/h
